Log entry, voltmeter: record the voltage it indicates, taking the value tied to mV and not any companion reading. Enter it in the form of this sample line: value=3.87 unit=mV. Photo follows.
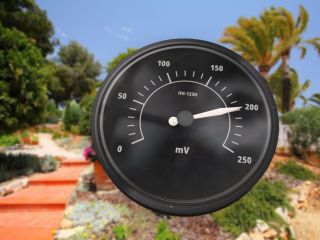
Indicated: value=200 unit=mV
